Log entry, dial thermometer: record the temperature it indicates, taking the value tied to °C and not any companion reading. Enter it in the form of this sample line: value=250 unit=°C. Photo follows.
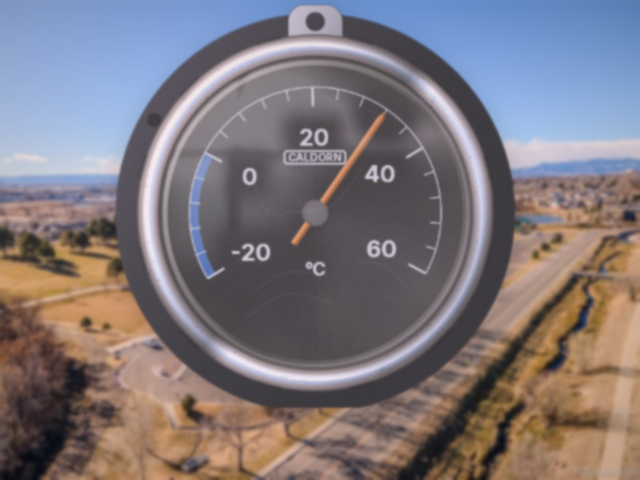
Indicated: value=32 unit=°C
